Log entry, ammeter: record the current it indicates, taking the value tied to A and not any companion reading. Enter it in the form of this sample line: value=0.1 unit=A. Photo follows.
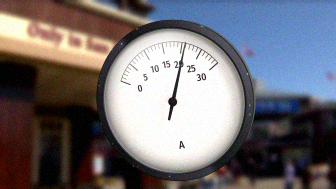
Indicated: value=21 unit=A
